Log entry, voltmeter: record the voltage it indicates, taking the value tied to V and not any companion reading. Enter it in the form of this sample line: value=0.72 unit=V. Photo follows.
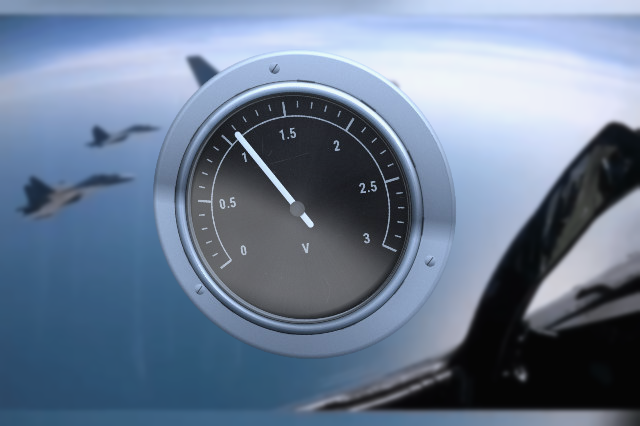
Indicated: value=1.1 unit=V
